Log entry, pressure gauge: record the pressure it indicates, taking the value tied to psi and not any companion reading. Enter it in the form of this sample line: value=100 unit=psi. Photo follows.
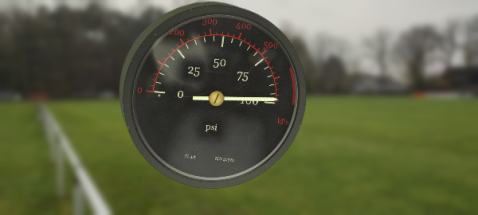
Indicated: value=97.5 unit=psi
